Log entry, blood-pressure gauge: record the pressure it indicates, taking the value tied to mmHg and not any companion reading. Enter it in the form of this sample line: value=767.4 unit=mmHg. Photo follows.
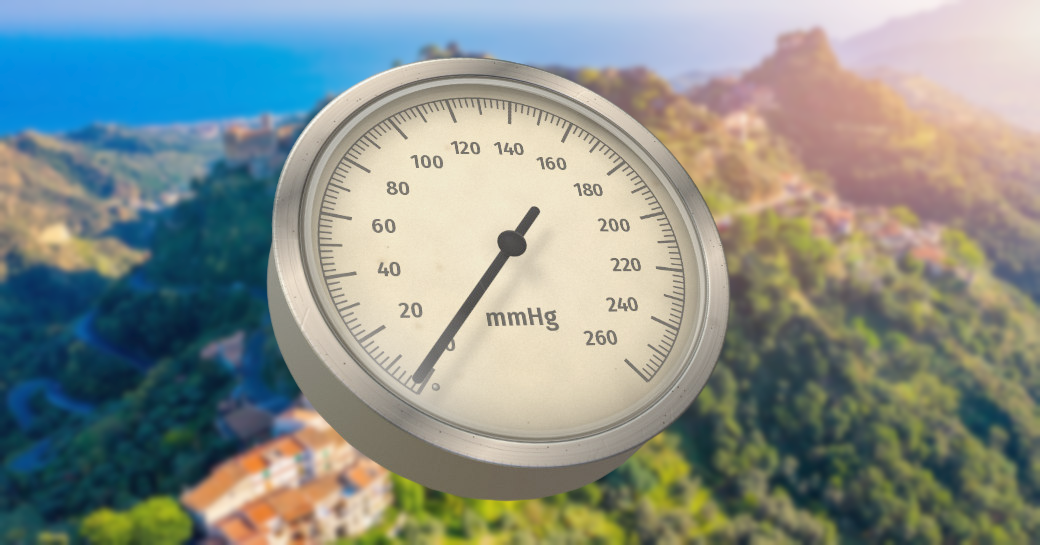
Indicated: value=2 unit=mmHg
